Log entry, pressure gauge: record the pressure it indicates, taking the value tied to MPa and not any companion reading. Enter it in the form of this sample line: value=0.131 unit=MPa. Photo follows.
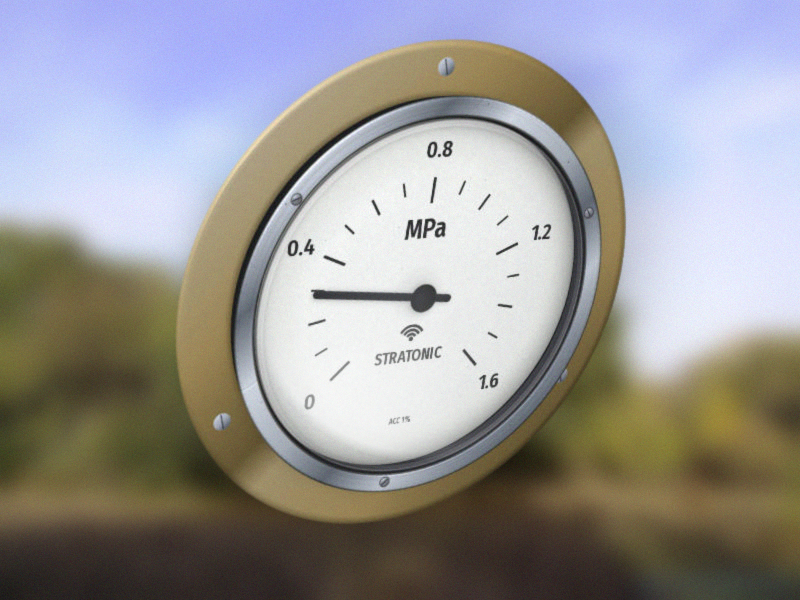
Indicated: value=0.3 unit=MPa
